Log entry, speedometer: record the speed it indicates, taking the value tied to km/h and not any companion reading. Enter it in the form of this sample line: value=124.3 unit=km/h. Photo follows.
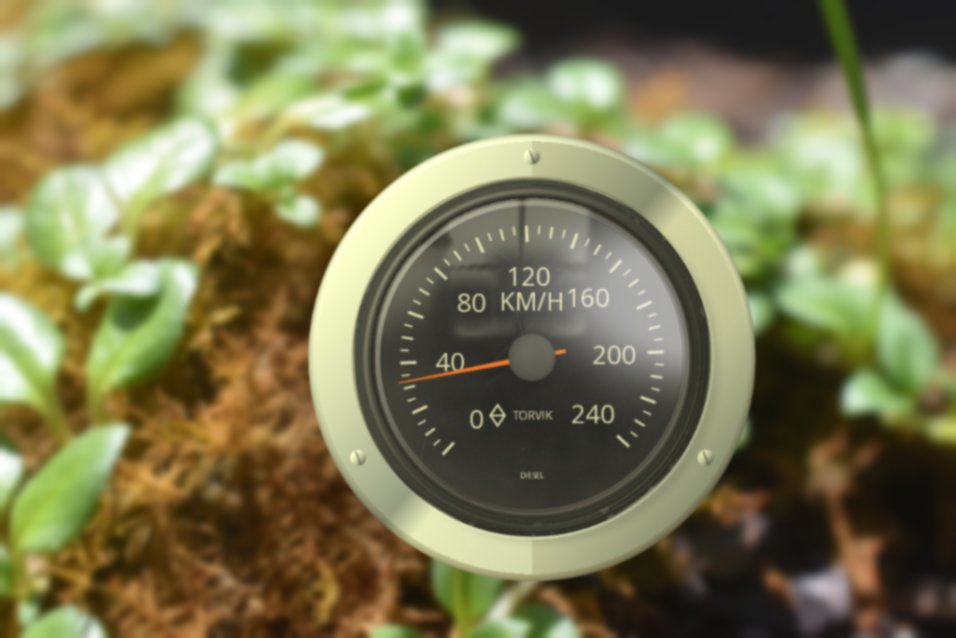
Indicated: value=32.5 unit=km/h
